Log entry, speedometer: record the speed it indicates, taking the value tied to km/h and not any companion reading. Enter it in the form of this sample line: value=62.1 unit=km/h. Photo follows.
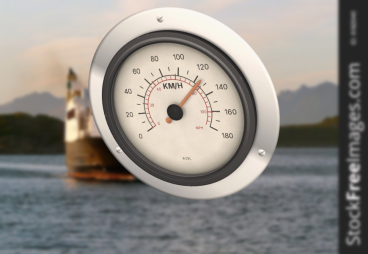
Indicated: value=125 unit=km/h
